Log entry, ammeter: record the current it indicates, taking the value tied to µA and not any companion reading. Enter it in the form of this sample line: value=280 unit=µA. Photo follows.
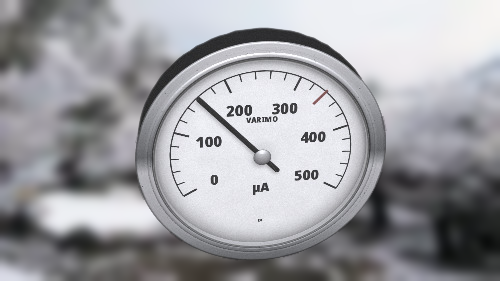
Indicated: value=160 unit=µA
